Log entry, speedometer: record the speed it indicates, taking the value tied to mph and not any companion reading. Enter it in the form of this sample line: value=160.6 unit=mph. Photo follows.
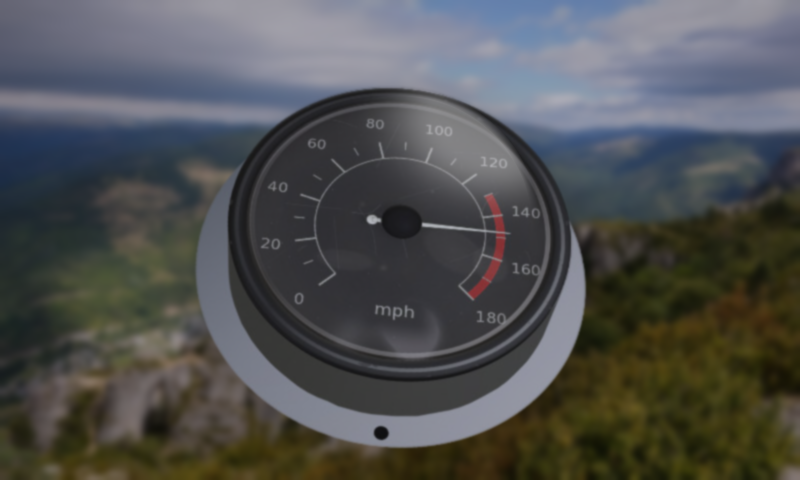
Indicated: value=150 unit=mph
